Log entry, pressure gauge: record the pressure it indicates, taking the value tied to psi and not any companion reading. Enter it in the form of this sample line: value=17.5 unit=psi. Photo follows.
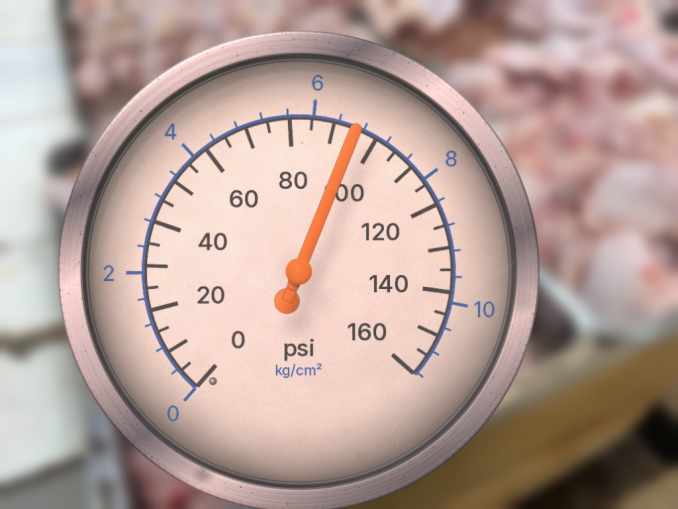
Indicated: value=95 unit=psi
